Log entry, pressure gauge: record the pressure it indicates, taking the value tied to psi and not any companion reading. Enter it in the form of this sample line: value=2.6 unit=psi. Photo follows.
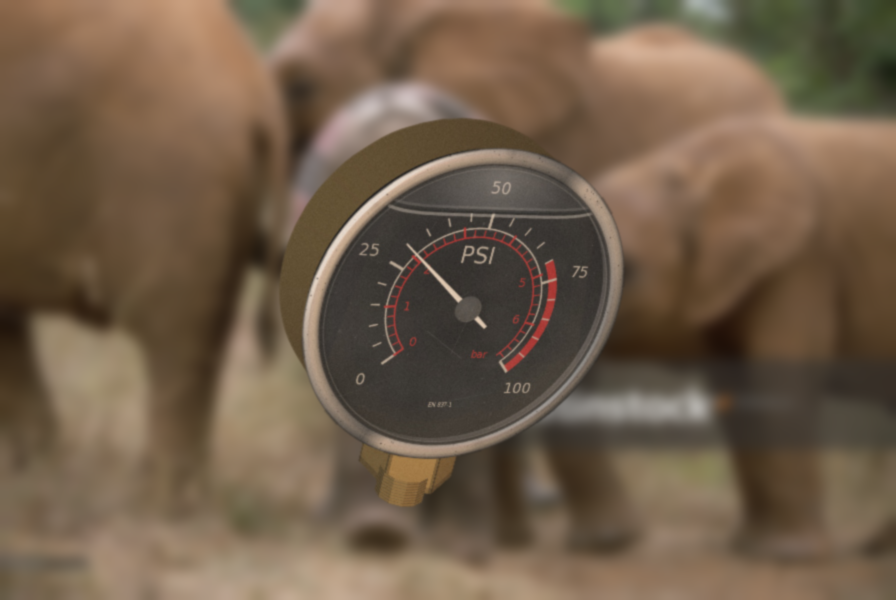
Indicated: value=30 unit=psi
